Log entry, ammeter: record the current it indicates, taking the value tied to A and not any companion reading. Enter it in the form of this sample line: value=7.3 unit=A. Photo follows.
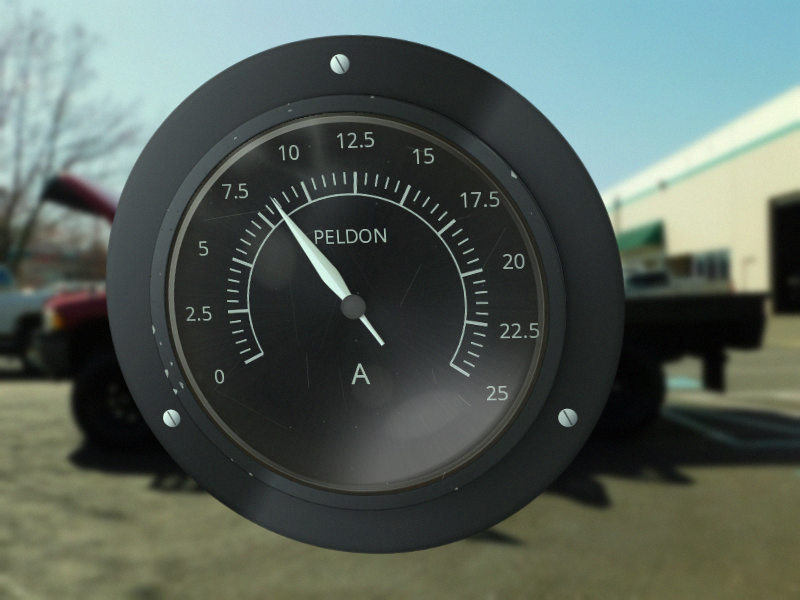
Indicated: value=8.5 unit=A
